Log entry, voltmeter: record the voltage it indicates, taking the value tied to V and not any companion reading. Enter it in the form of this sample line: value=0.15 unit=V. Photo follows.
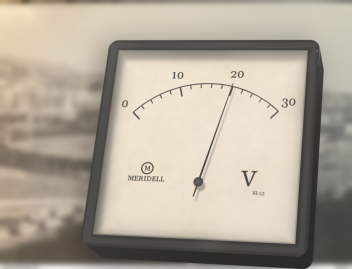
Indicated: value=20 unit=V
